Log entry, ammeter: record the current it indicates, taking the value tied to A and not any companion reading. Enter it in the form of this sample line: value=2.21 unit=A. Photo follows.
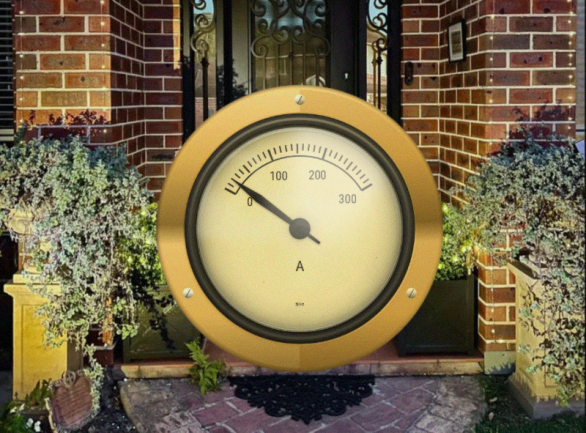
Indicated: value=20 unit=A
